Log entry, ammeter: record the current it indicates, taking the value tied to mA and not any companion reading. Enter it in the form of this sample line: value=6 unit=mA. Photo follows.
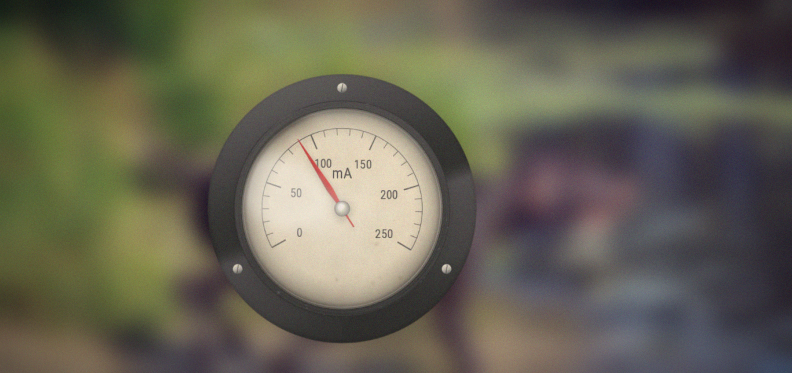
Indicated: value=90 unit=mA
